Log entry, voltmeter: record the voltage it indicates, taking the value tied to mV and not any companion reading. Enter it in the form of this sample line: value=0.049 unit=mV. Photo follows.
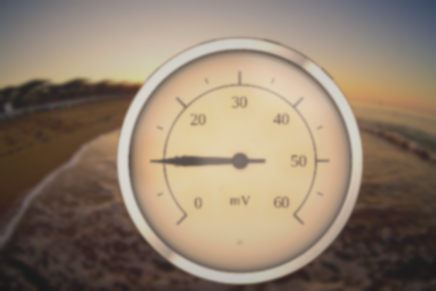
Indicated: value=10 unit=mV
